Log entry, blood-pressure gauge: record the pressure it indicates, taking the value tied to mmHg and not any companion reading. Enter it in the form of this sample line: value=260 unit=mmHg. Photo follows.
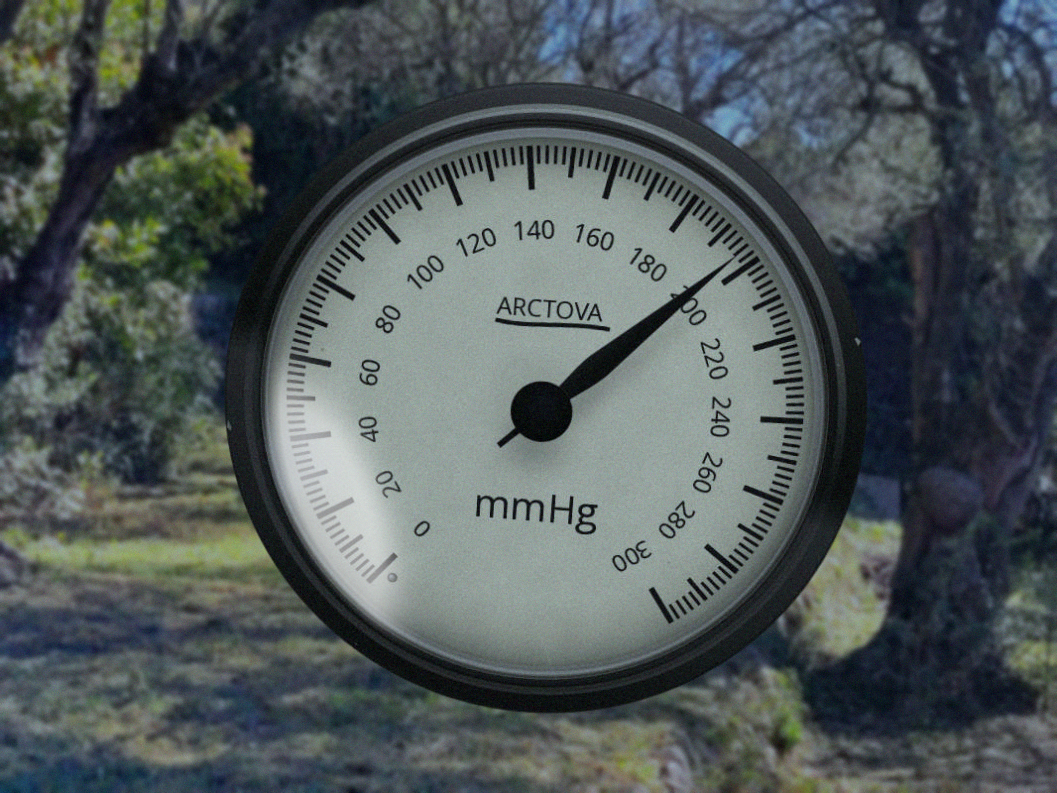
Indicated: value=196 unit=mmHg
